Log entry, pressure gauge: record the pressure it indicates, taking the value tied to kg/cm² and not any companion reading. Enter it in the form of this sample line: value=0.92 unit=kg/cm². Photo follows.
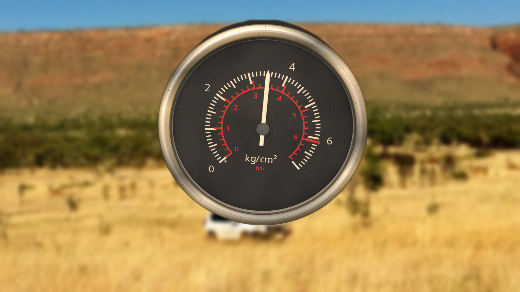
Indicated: value=3.5 unit=kg/cm²
